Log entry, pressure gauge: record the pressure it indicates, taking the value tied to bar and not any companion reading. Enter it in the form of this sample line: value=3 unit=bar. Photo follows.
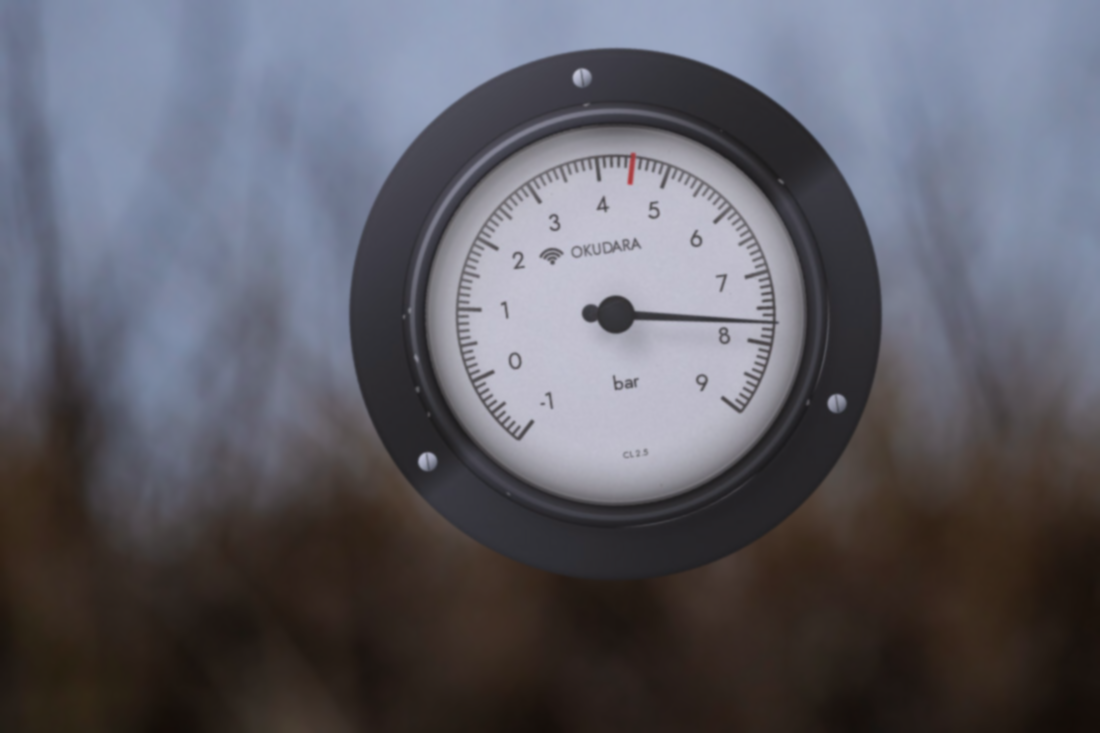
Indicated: value=7.7 unit=bar
